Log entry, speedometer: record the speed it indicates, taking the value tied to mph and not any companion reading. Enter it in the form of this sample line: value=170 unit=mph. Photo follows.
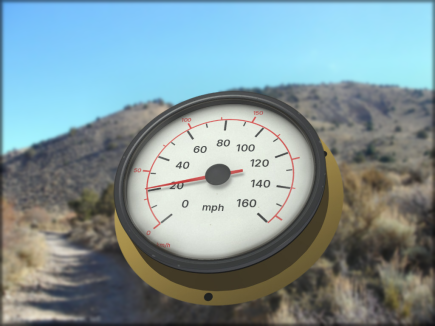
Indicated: value=20 unit=mph
